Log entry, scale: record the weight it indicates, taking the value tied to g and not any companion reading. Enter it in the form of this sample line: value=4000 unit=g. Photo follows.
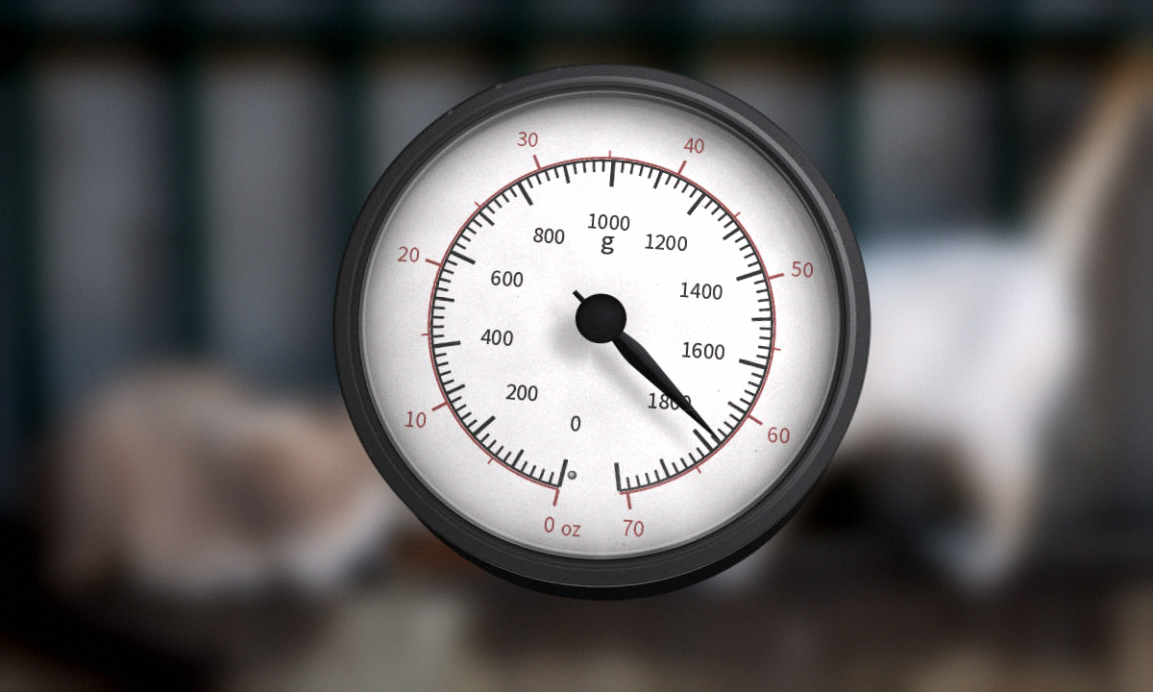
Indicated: value=1780 unit=g
